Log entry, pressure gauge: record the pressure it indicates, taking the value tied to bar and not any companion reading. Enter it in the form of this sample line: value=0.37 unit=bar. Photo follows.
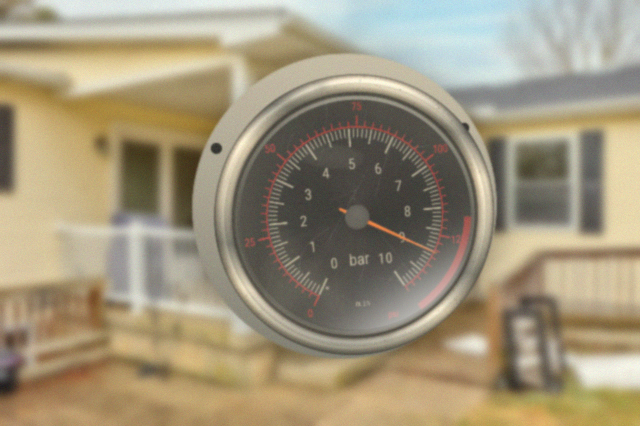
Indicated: value=9 unit=bar
